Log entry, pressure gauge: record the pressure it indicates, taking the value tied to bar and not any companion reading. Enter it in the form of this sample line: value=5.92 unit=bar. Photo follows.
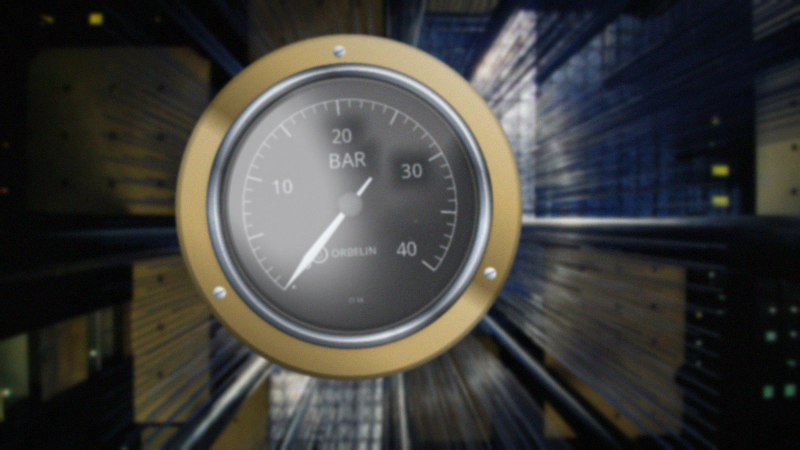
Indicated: value=0 unit=bar
